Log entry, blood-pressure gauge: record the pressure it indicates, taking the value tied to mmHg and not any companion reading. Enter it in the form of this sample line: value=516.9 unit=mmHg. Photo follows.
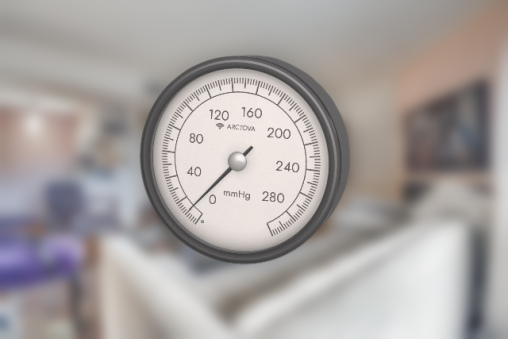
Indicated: value=10 unit=mmHg
